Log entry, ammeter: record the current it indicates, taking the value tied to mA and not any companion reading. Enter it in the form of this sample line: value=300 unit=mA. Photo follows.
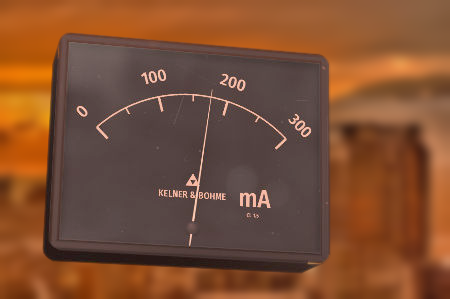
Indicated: value=175 unit=mA
